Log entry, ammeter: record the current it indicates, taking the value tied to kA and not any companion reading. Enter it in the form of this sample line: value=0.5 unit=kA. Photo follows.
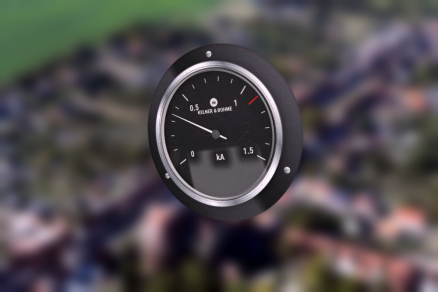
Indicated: value=0.35 unit=kA
